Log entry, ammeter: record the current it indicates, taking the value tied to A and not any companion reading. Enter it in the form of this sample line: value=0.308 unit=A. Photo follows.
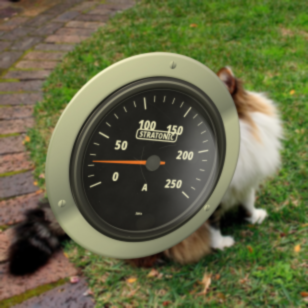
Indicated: value=25 unit=A
